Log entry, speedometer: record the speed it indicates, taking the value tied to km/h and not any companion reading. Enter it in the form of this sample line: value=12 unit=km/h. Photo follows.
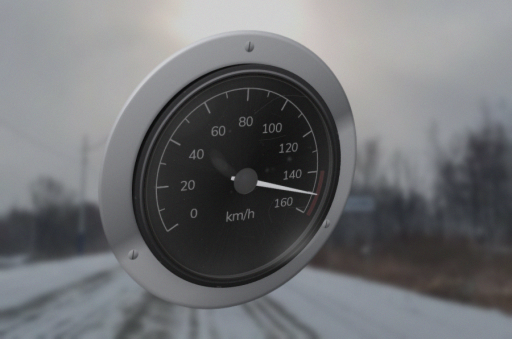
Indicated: value=150 unit=km/h
